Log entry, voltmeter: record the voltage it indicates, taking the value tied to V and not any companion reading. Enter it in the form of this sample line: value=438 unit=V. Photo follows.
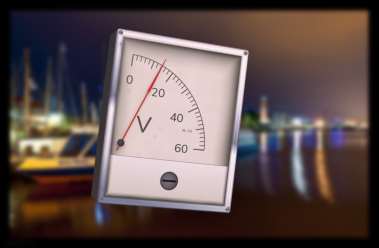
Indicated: value=14 unit=V
